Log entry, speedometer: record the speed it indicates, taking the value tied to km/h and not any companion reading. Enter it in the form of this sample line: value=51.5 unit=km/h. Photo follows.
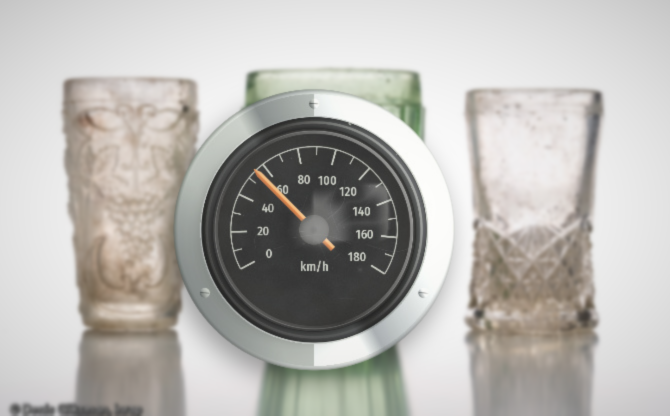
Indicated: value=55 unit=km/h
